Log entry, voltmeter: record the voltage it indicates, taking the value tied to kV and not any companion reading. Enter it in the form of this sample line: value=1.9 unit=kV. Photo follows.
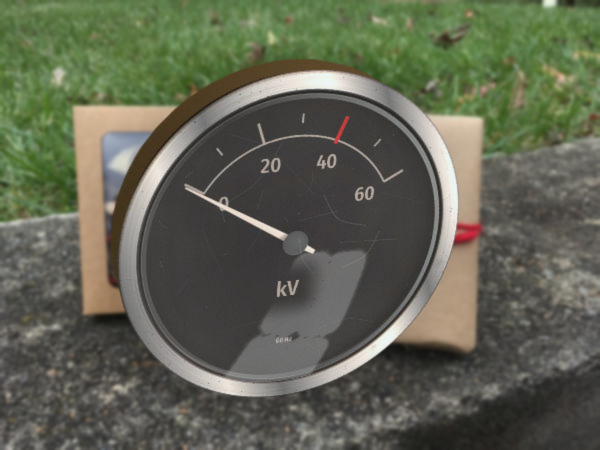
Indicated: value=0 unit=kV
